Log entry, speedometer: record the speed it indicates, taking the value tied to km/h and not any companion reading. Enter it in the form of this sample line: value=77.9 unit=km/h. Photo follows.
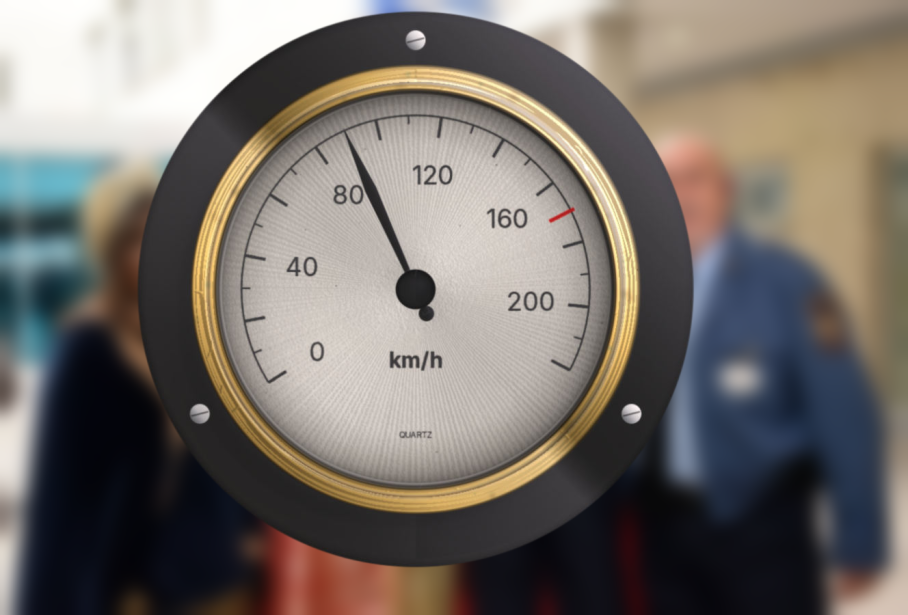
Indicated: value=90 unit=km/h
